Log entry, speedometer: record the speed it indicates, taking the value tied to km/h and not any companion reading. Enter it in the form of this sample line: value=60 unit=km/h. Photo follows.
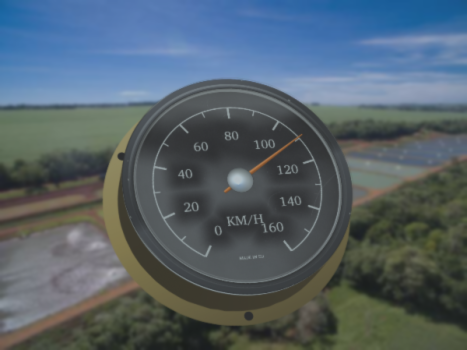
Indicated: value=110 unit=km/h
